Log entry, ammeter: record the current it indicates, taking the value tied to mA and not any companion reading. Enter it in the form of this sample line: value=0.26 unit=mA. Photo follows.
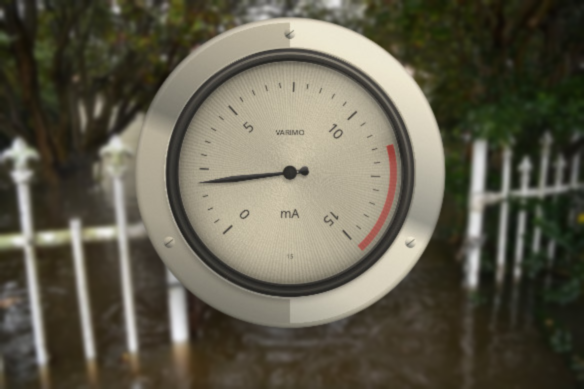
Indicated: value=2 unit=mA
